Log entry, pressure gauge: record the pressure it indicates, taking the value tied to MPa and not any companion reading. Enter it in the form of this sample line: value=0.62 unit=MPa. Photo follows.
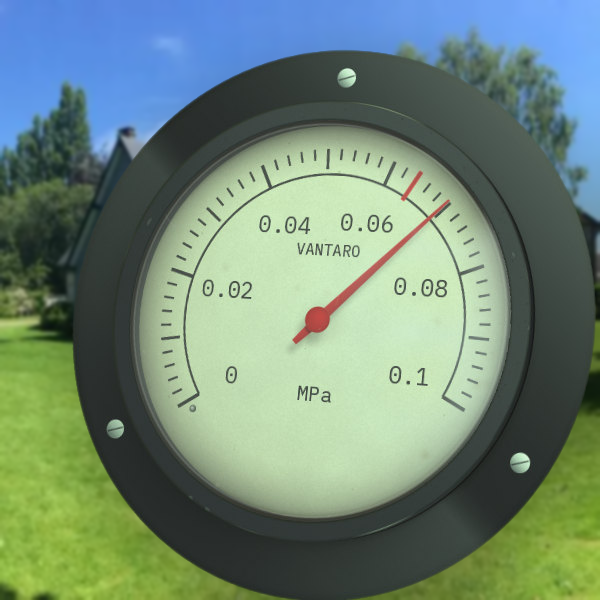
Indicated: value=0.07 unit=MPa
